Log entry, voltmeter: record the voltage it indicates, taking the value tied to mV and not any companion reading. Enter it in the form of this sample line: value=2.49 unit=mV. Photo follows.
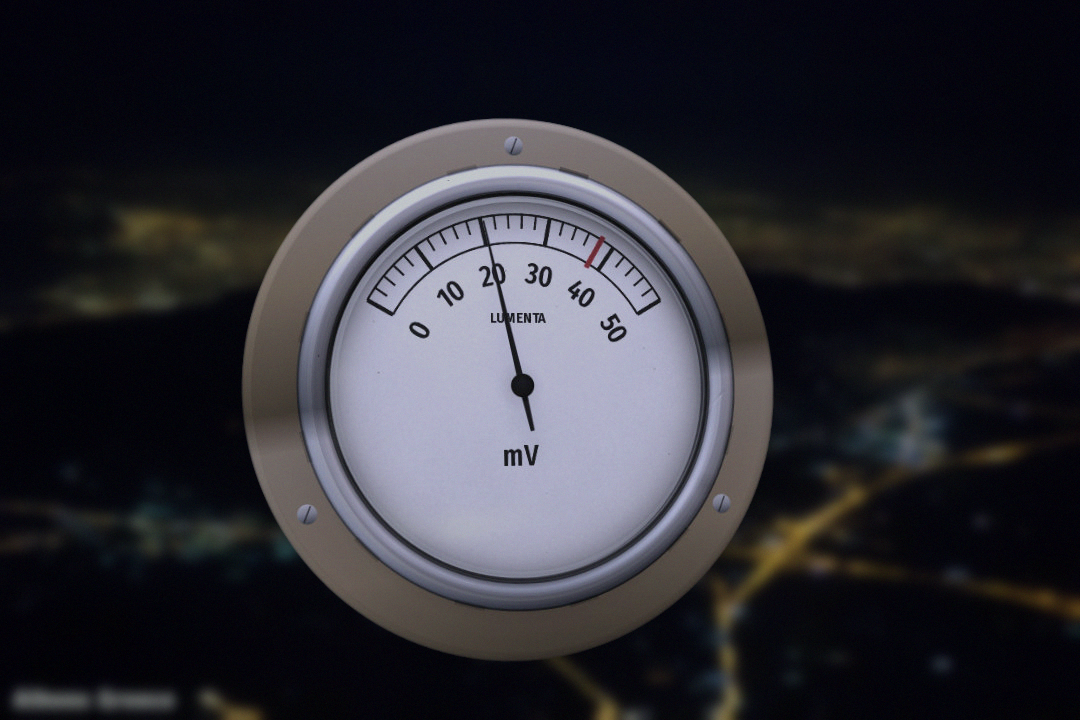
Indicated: value=20 unit=mV
